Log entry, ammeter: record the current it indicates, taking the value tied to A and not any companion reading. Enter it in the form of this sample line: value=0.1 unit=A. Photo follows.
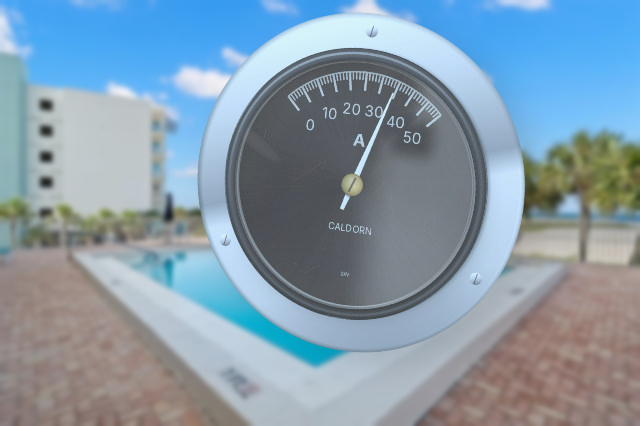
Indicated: value=35 unit=A
